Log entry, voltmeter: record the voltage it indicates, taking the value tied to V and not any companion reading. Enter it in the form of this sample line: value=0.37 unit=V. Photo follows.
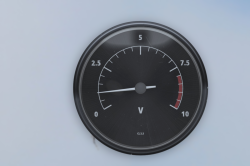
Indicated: value=1 unit=V
